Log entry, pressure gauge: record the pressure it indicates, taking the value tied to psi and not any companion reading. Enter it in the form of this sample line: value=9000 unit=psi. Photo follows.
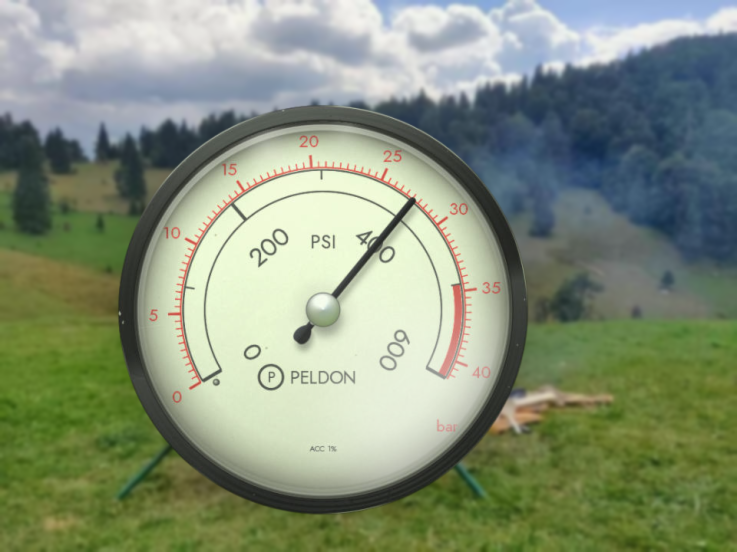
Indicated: value=400 unit=psi
